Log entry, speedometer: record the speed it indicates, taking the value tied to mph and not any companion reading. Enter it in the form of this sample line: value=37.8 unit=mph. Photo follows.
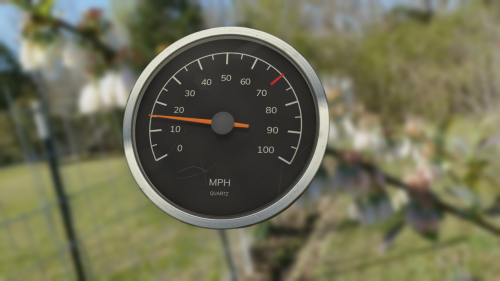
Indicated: value=15 unit=mph
